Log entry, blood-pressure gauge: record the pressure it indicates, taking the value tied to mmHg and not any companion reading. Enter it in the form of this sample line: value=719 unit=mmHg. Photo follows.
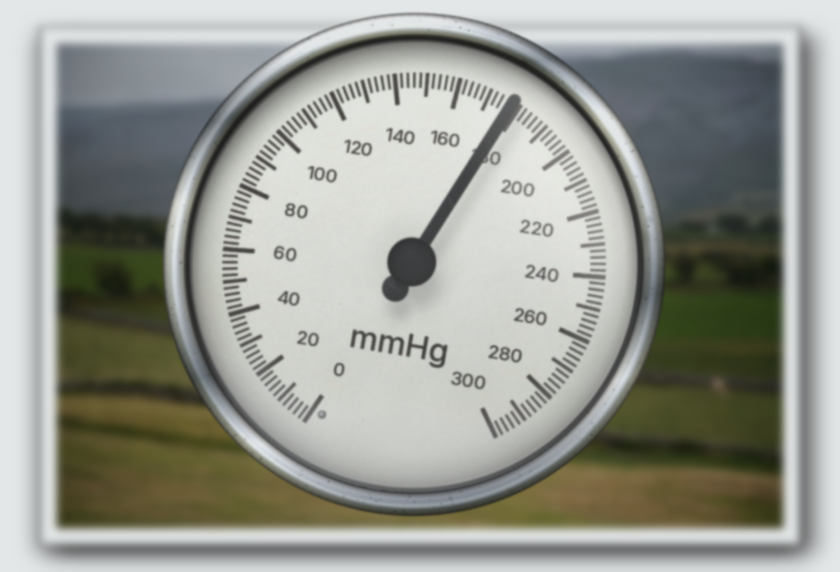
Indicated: value=178 unit=mmHg
